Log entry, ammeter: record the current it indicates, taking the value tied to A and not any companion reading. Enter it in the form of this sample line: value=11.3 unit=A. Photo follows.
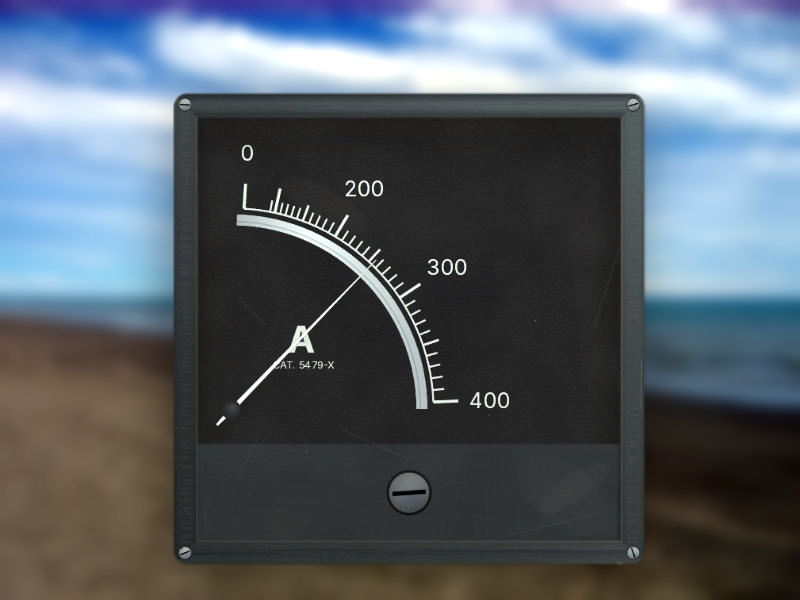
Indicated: value=255 unit=A
